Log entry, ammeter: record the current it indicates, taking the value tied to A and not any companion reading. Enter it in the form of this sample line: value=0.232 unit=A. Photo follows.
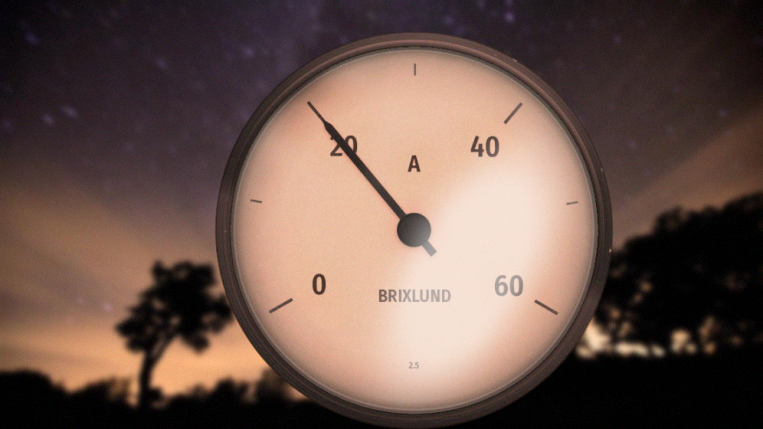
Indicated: value=20 unit=A
